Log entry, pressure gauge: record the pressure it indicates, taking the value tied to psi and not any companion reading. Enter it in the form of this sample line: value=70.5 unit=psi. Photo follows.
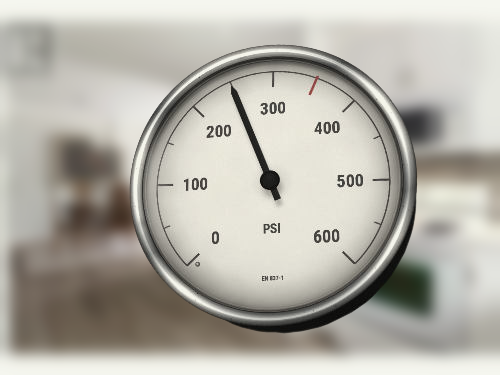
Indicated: value=250 unit=psi
